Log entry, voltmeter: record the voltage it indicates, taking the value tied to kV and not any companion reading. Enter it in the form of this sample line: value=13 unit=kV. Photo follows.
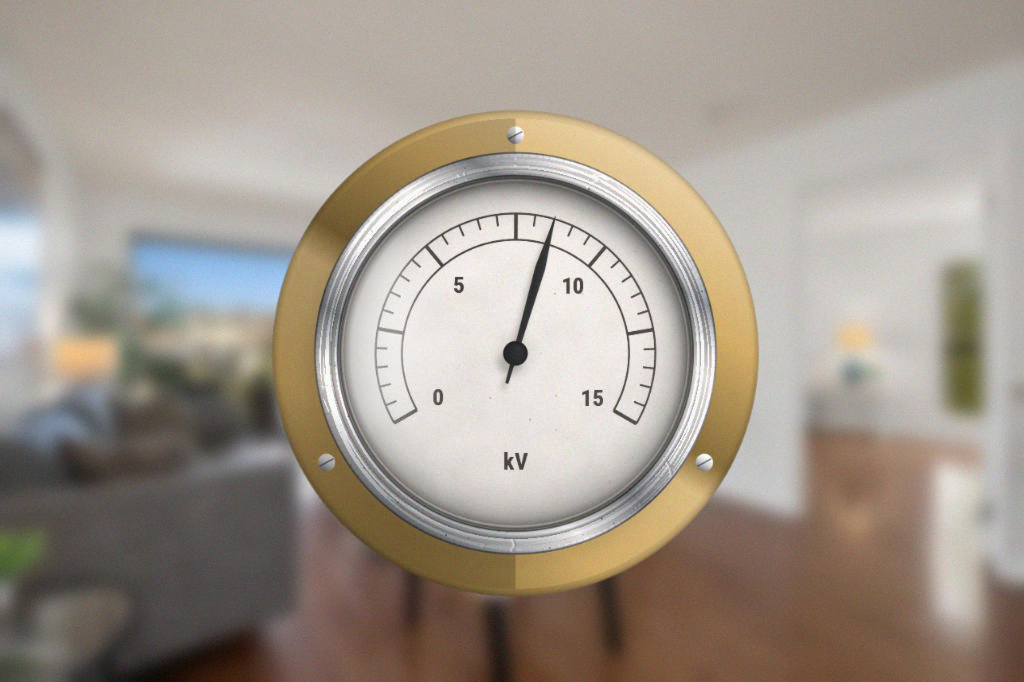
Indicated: value=8.5 unit=kV
